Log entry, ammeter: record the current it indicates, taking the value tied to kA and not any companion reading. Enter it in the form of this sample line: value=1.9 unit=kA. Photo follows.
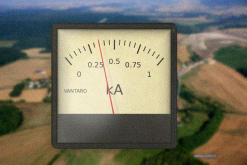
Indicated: value=0.35 unit=kA
